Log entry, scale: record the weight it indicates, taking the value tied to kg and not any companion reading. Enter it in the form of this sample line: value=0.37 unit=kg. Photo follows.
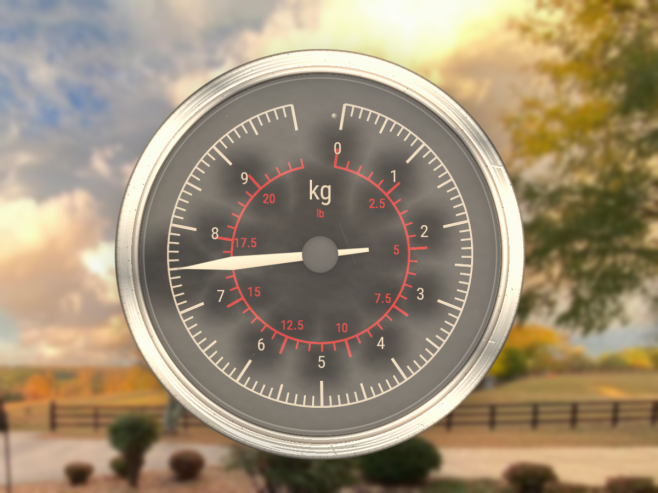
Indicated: value=7.5 unit=kg
